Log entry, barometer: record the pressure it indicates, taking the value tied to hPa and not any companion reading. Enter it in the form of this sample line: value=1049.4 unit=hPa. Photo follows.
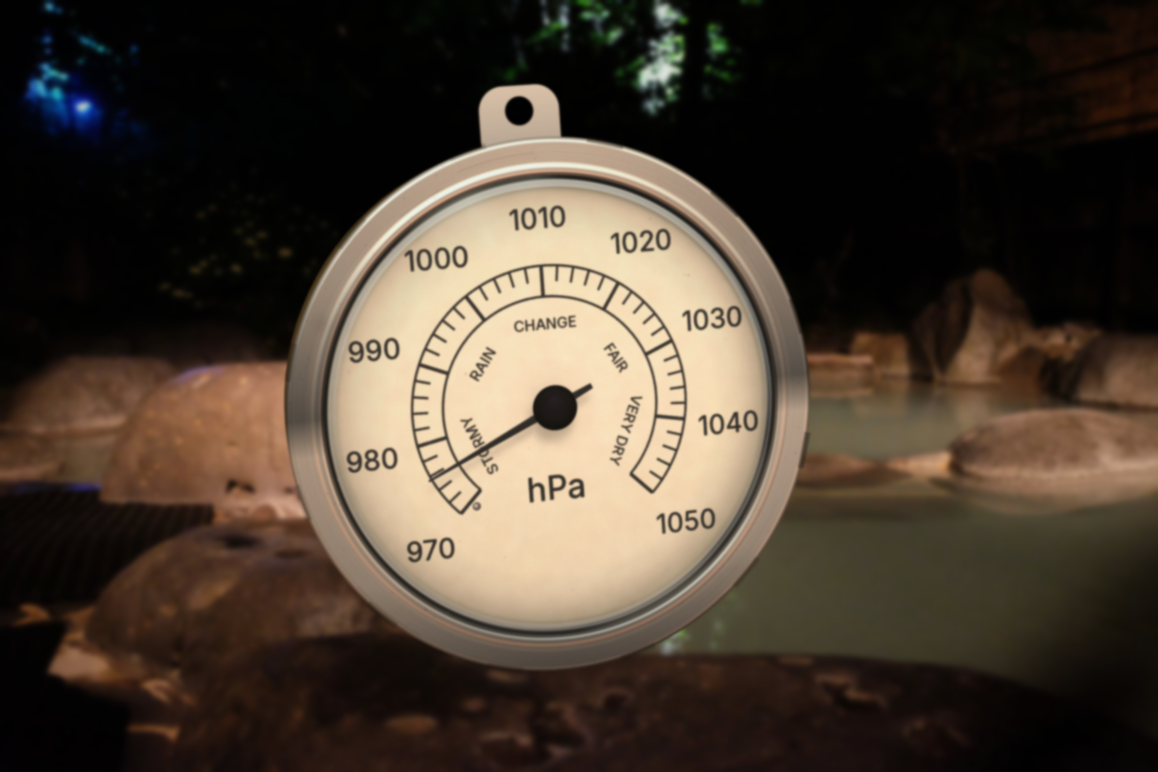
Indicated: value=976 unit=hPa
